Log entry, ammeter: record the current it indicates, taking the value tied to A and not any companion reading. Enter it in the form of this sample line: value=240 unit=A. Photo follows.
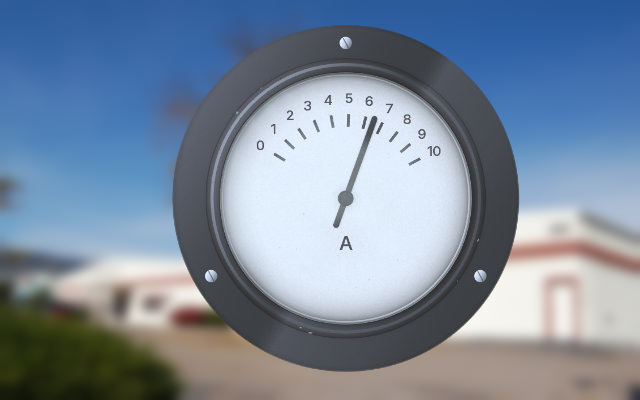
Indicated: value=6.5 unit=A
